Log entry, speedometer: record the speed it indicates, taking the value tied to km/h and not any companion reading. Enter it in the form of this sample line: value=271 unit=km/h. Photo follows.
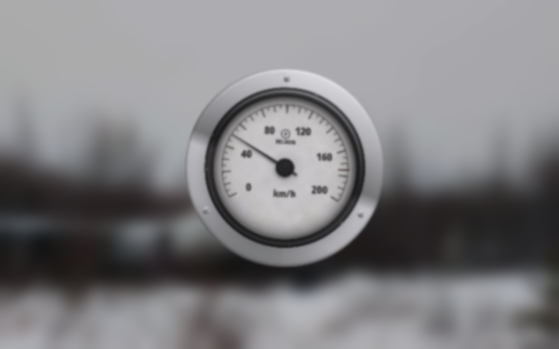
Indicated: value=50 unit=km/h
